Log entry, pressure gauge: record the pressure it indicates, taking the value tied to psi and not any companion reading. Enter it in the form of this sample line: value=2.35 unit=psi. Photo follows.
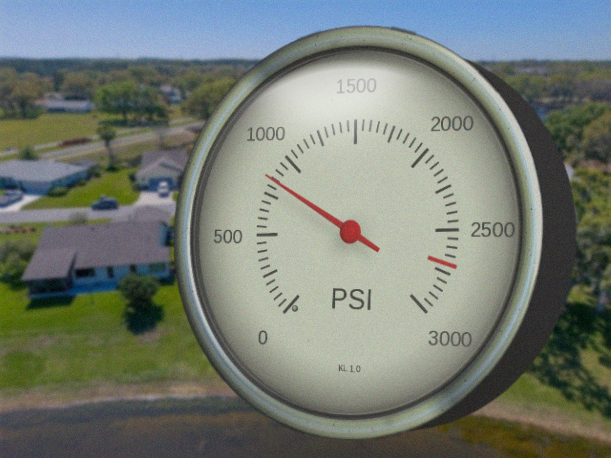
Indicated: value=850 unit=psi
